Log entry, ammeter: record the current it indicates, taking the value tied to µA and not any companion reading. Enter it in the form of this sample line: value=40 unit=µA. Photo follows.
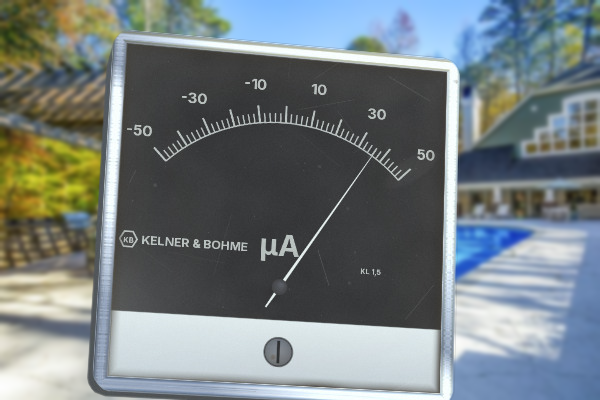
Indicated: value=36 unit=µA
